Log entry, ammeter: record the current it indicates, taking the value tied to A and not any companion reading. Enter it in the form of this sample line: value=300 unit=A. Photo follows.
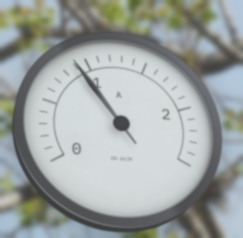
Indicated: value=0.9 unit=A
